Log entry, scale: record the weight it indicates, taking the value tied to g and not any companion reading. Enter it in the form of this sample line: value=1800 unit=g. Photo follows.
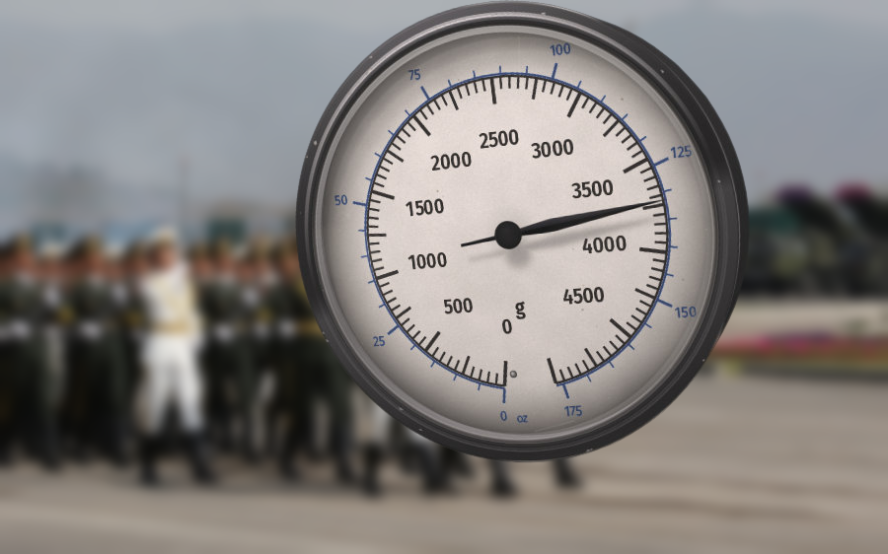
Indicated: value=3725 unit=g
